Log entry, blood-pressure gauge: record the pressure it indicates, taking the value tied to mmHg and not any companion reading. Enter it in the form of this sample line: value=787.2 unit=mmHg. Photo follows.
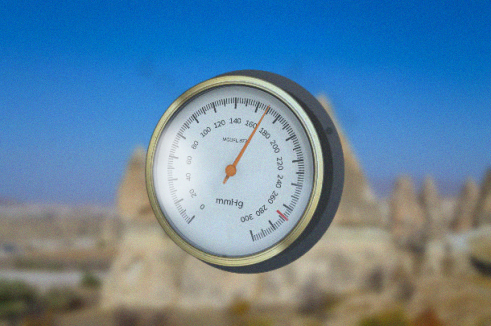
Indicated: value=170 unit=mmHg
